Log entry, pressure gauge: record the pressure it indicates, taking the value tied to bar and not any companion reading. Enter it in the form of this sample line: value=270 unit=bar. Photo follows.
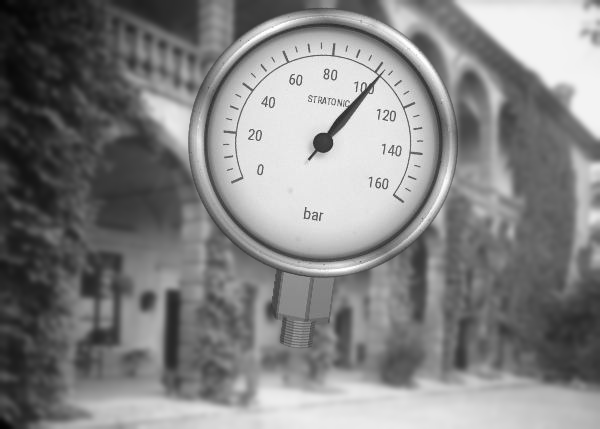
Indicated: value=102.5 unit=bar
